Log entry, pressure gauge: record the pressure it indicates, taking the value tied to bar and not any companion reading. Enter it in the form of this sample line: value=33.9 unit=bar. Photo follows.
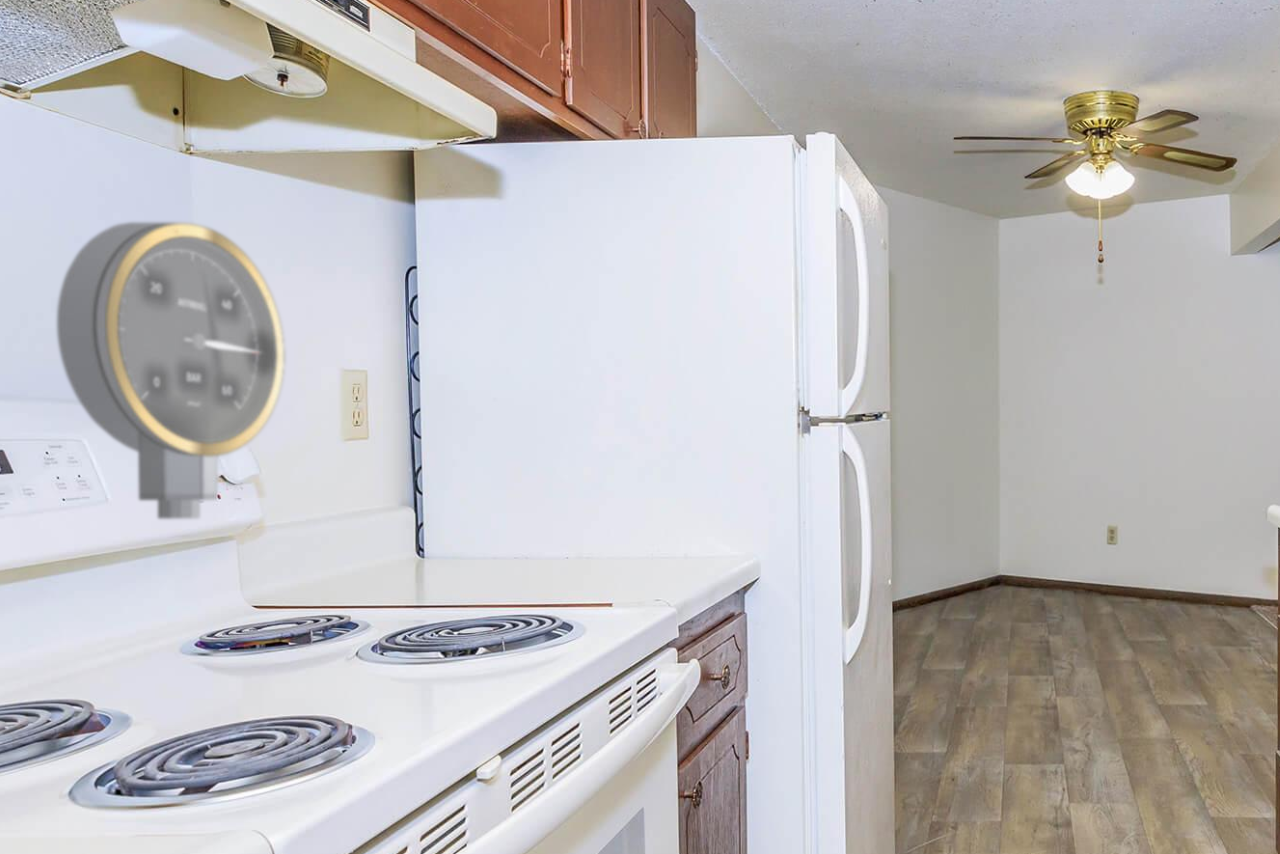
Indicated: value=50 unit=bar
